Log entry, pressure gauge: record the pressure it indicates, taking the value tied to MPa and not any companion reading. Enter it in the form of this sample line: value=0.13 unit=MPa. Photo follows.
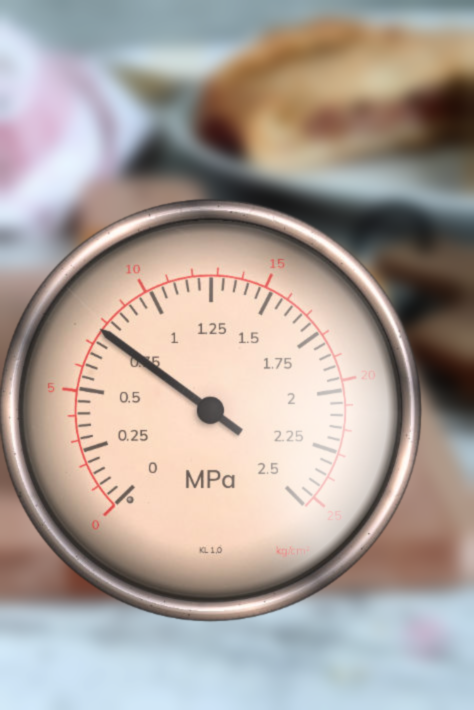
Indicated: value=0.75 unit=MPa
